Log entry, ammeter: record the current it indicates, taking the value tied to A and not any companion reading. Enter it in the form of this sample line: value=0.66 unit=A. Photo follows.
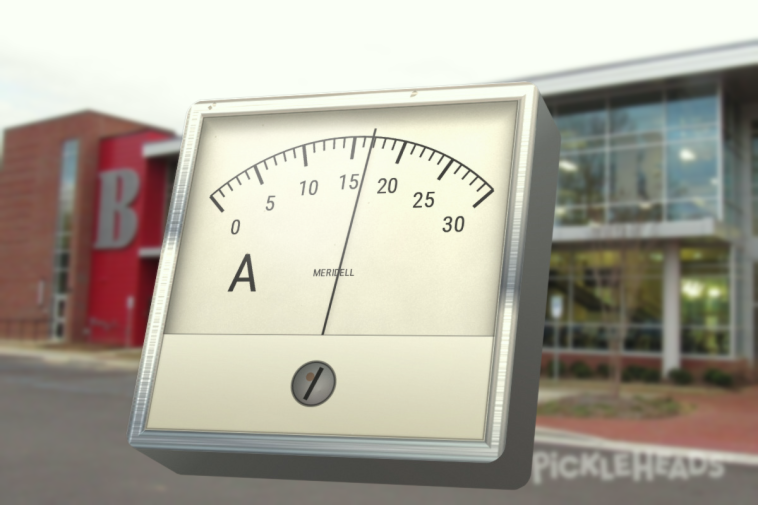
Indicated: value=17 unit=A
